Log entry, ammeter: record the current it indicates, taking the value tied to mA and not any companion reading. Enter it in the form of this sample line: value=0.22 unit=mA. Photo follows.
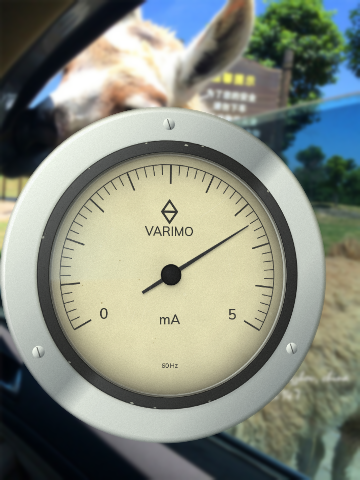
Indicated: value=3.7 unit=mA
